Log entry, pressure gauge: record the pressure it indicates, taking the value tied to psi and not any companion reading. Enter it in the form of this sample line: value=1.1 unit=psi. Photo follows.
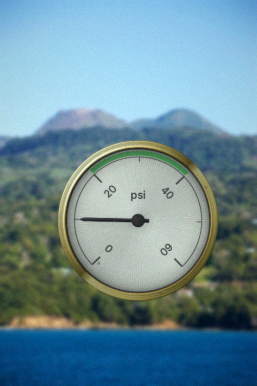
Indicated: value=10 unit=psi
